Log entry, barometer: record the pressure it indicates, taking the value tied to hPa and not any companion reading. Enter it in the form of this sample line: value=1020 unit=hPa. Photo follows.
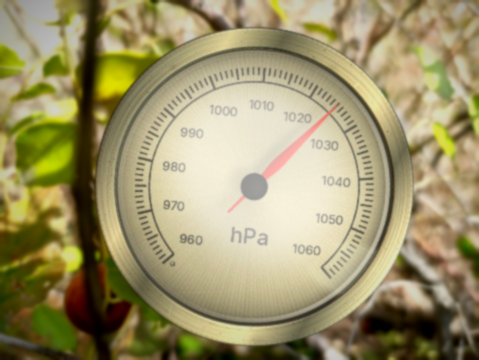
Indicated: value=1025 unit=hPa
